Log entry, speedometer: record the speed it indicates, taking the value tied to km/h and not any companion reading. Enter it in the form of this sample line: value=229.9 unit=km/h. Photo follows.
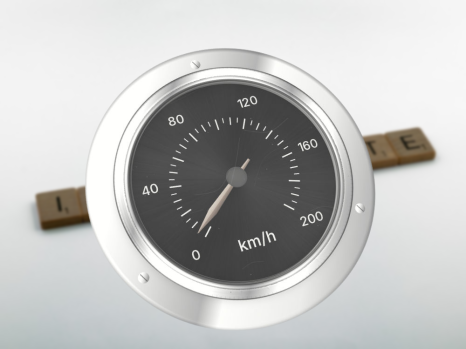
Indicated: value=5 unit=km/h
